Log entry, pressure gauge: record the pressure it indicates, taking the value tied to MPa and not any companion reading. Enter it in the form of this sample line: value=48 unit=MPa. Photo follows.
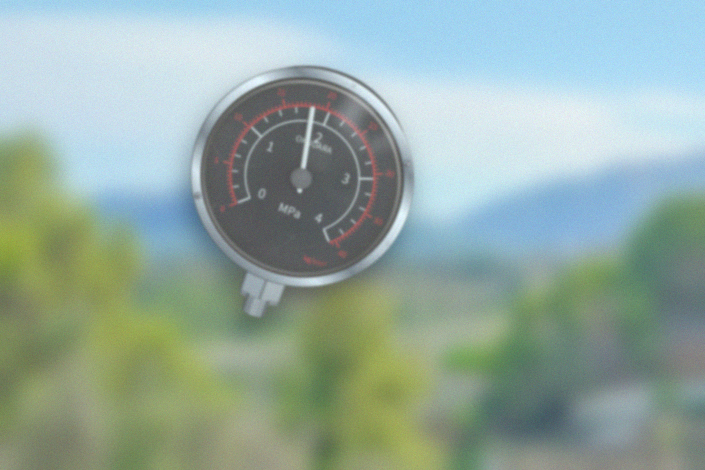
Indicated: value=1.8 unit=MPa
